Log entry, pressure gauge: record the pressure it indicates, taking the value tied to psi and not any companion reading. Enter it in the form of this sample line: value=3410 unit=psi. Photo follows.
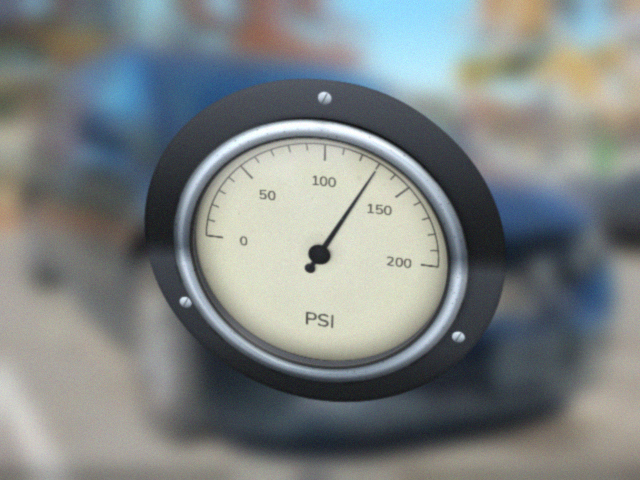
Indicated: value=130 unit=psi
